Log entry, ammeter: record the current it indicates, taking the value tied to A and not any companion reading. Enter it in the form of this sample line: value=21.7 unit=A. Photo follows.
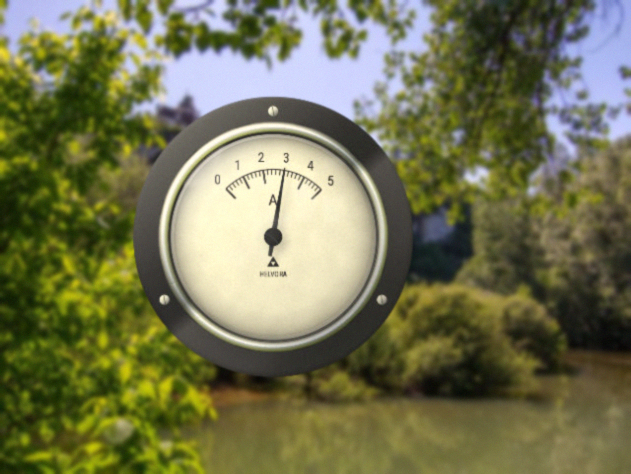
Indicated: value=3 unit=A
